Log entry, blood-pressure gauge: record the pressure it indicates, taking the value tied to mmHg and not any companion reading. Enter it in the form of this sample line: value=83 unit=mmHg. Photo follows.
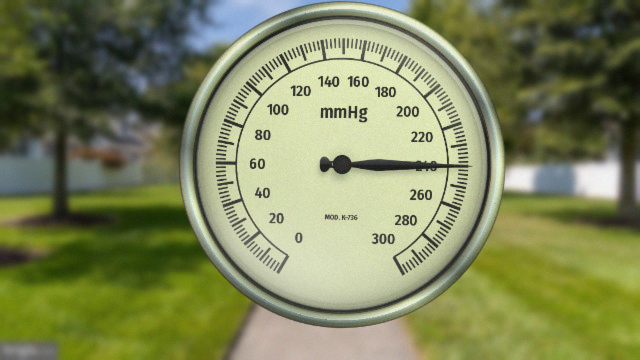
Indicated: value=240 unit=mmHg
